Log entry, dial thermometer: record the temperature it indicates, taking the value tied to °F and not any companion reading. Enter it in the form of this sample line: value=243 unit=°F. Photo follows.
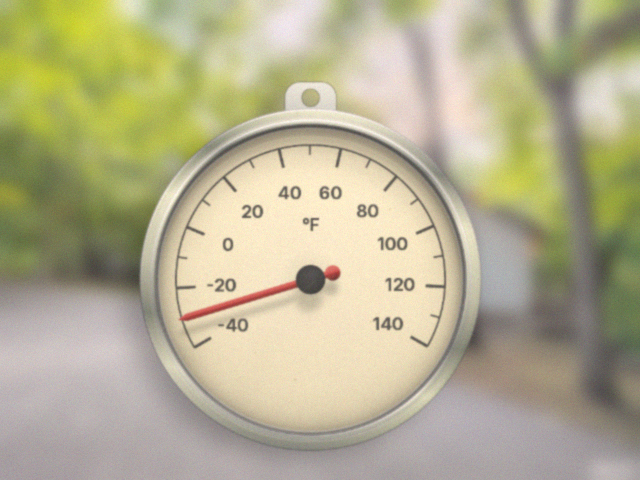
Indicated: value=-30 unit=°F
